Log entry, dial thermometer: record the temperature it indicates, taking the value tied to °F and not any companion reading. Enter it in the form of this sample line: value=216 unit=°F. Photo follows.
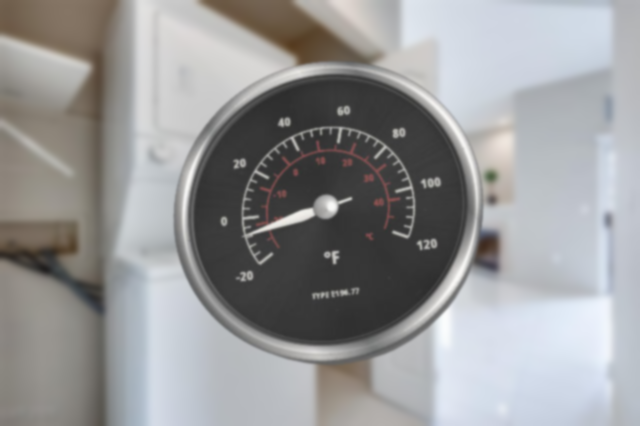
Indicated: value=-8 unit=°F
